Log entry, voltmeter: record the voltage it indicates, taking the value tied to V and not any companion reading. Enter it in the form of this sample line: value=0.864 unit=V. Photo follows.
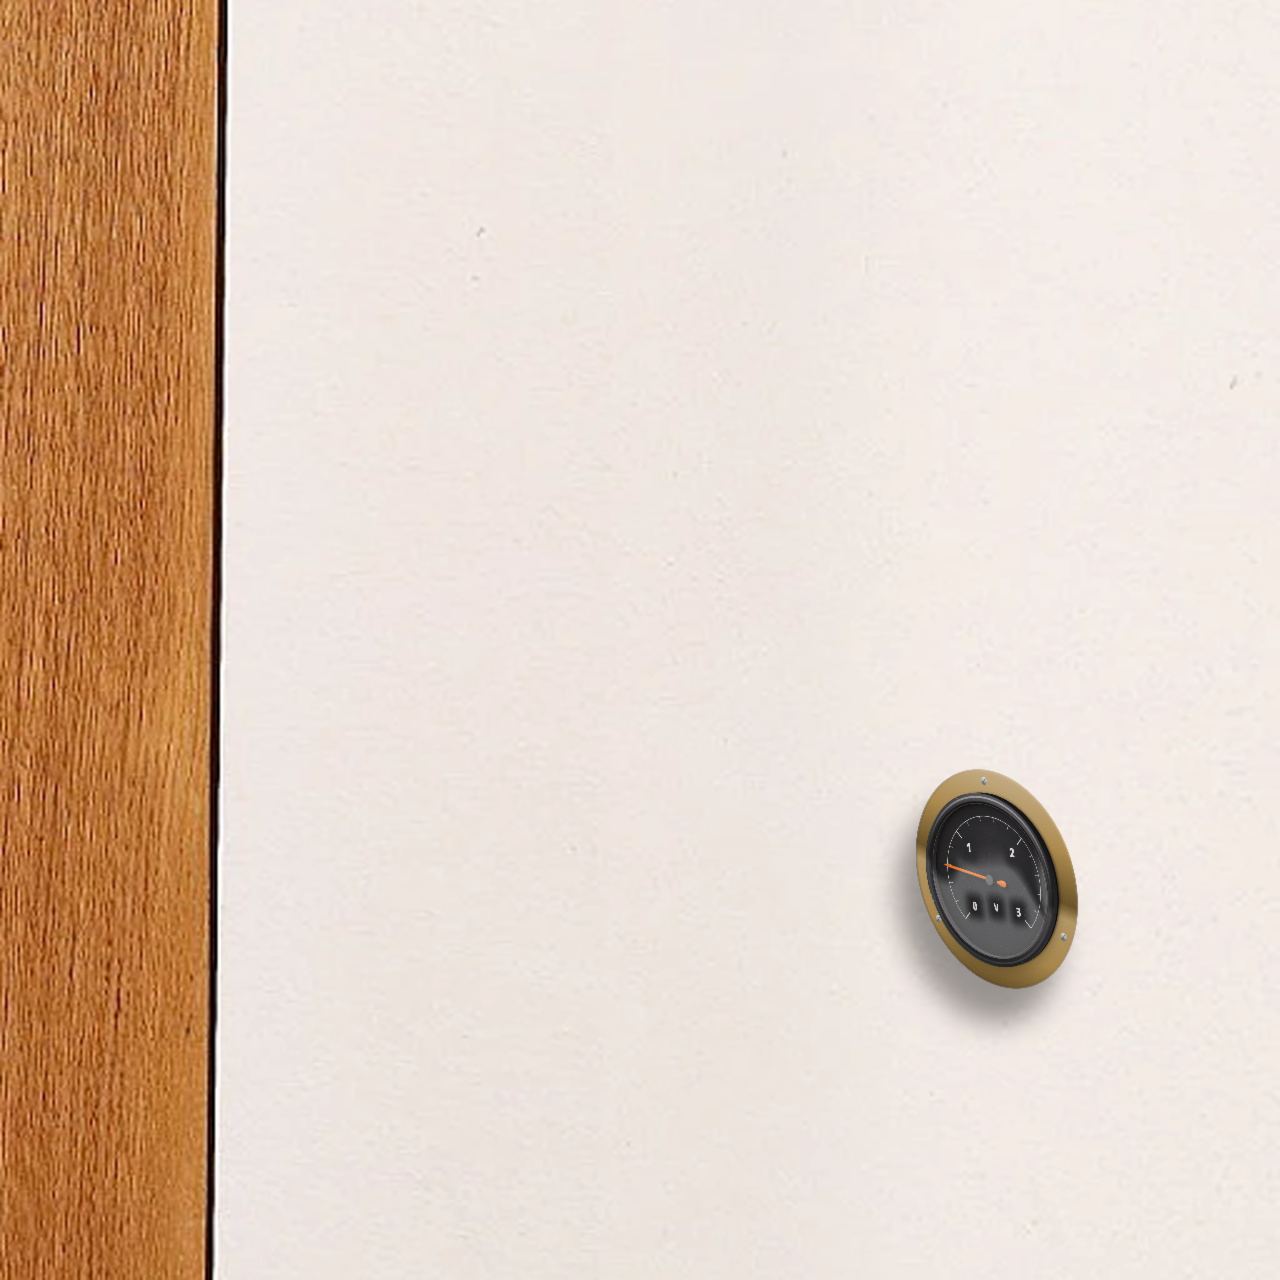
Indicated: value=0.6 unit=V
